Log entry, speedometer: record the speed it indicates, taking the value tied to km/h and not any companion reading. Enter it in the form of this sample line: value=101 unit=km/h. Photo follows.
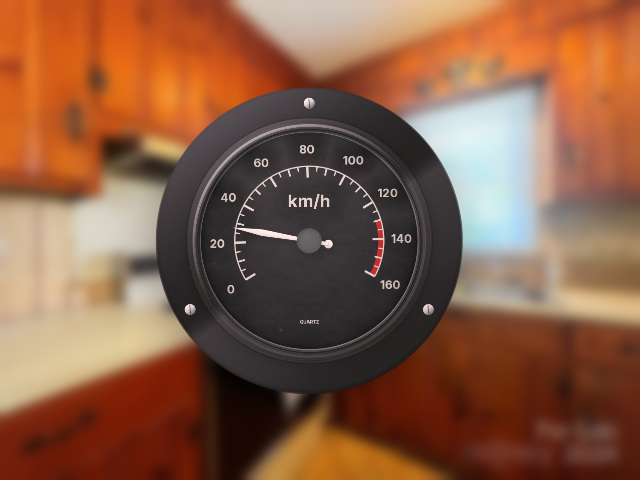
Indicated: value=27.5 unit=km/h
